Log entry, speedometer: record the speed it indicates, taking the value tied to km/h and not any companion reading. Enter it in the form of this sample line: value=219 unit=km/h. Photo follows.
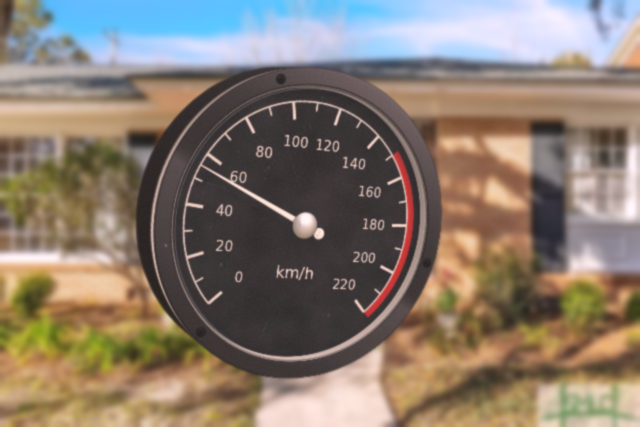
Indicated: value=55 unit=km/h
